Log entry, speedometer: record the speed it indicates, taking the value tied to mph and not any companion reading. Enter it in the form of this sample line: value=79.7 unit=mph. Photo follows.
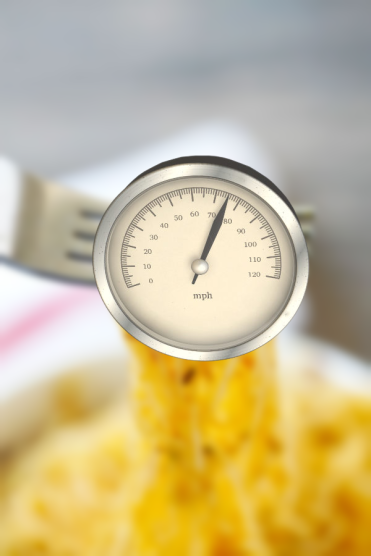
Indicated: value=75 unit=mph
